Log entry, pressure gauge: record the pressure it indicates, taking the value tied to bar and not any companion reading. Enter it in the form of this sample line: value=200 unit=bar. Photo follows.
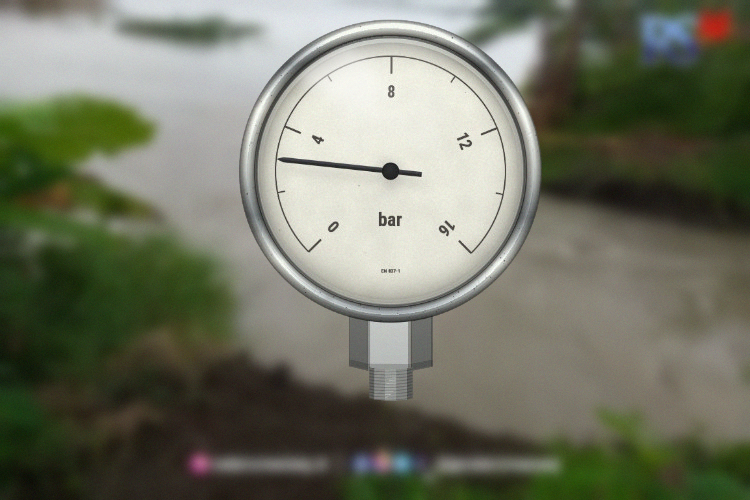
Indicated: value=3 unit=bar
